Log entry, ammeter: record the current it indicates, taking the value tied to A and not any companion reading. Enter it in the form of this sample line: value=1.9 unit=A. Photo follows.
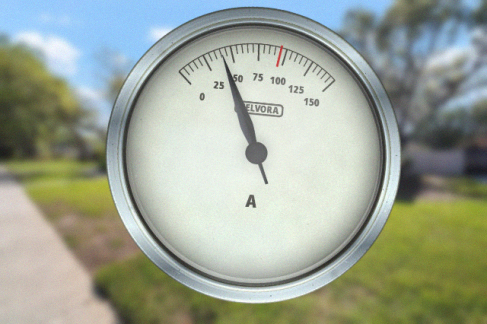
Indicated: value=40 unit=A
